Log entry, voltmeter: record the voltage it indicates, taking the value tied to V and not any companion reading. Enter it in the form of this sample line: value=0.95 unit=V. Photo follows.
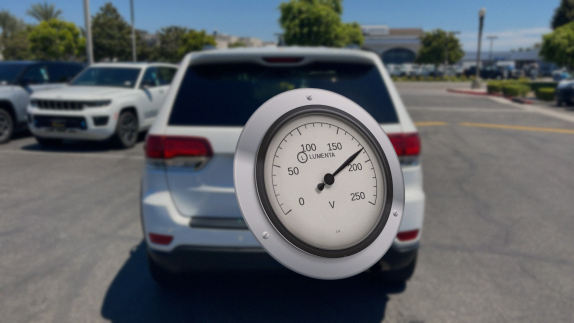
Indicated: value=185 unit=V
